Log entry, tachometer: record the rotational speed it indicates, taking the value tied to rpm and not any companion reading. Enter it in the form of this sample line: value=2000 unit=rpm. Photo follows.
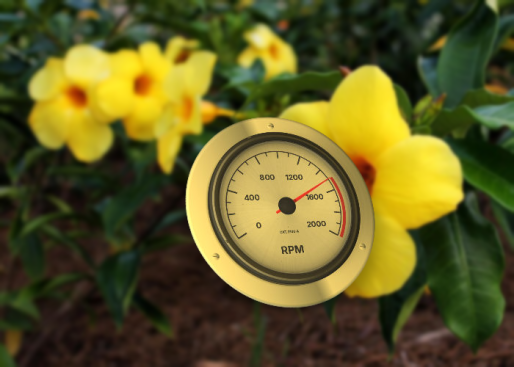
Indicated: value=1500 unit=rpm
